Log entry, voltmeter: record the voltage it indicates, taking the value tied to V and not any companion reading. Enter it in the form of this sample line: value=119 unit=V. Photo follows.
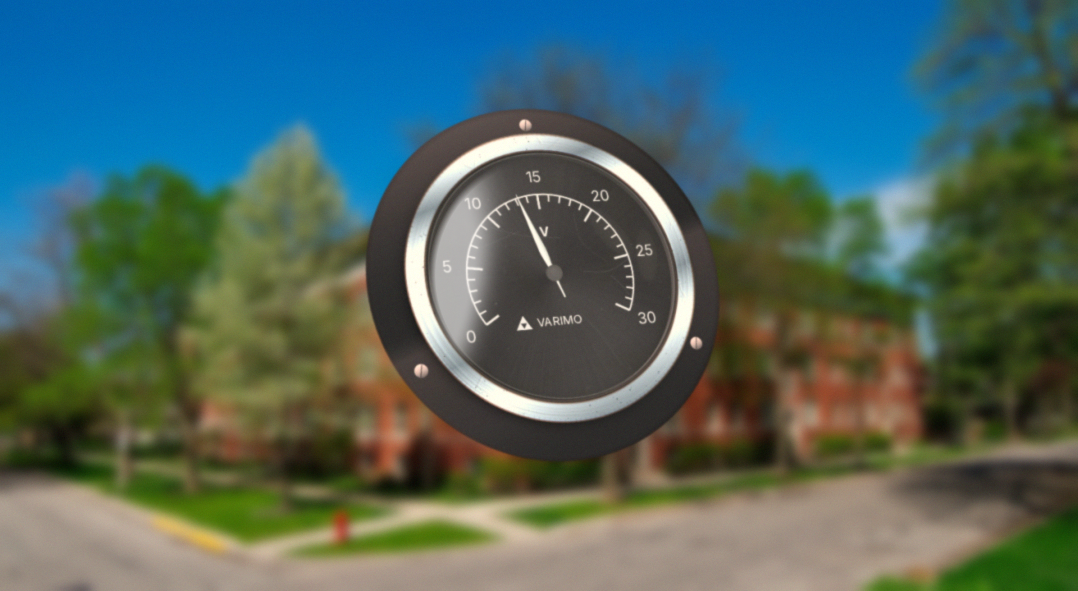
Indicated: value=13 unit=V
